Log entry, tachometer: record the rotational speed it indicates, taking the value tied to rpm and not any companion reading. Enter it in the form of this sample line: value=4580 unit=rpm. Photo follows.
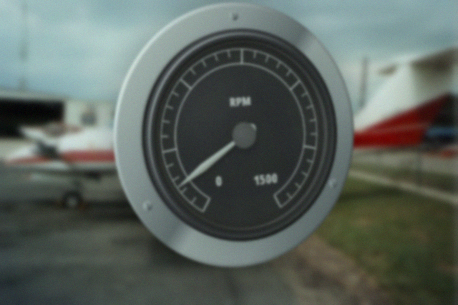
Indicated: value=125 unit=rpm
